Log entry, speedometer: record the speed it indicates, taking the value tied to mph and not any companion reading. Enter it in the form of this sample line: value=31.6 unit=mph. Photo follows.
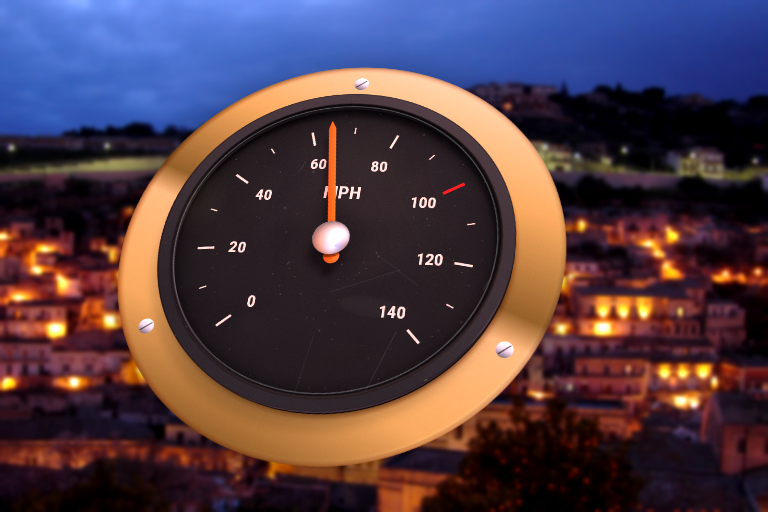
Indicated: value=65 unit=mph
